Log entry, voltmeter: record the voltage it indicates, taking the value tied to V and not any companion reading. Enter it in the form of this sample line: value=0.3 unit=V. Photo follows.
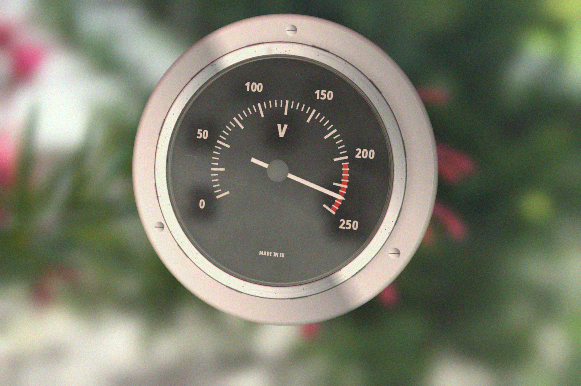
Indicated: value=235 unit=V
